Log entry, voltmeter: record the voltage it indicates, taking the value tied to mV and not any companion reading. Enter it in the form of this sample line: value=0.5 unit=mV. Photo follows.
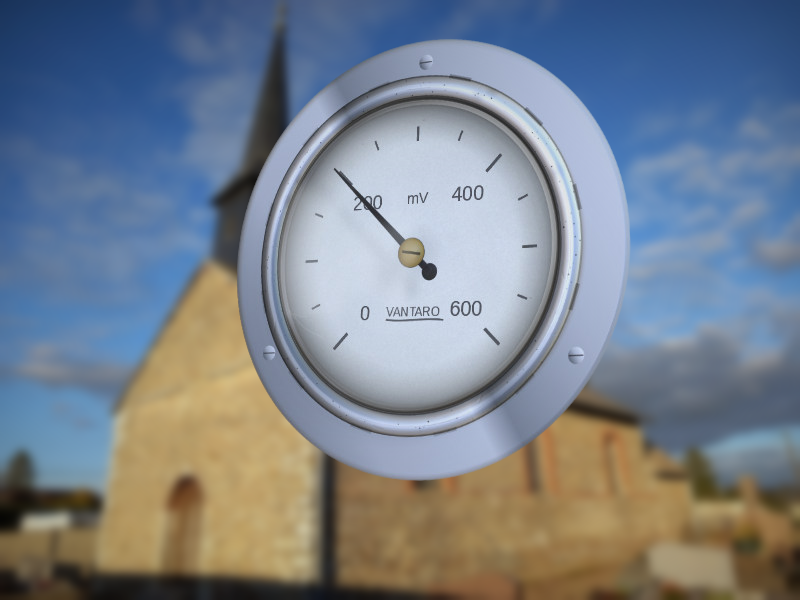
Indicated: value=200 unit=mV
